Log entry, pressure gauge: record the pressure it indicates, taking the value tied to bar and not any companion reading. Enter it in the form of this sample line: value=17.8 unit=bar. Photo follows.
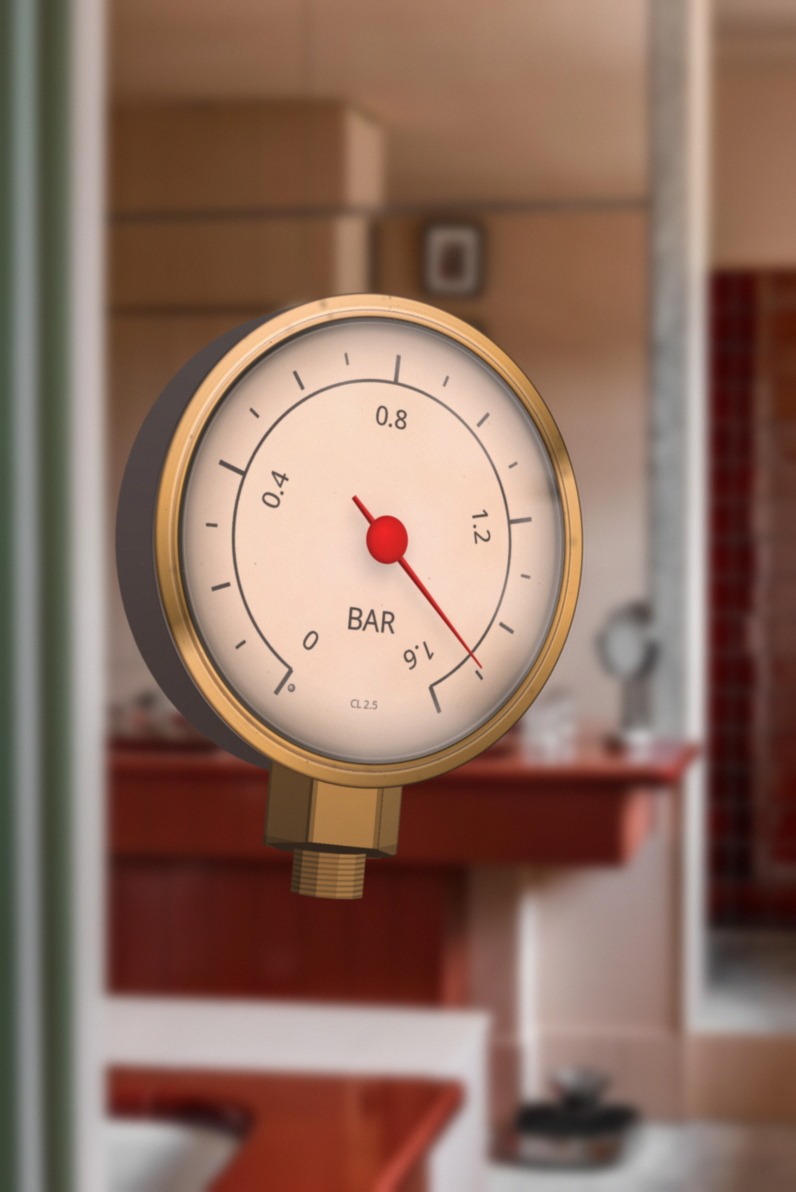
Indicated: value=1.5 unit=bar
